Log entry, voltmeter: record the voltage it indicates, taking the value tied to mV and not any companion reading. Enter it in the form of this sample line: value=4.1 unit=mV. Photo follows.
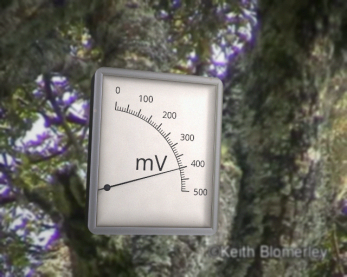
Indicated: value=400 unit=mV
